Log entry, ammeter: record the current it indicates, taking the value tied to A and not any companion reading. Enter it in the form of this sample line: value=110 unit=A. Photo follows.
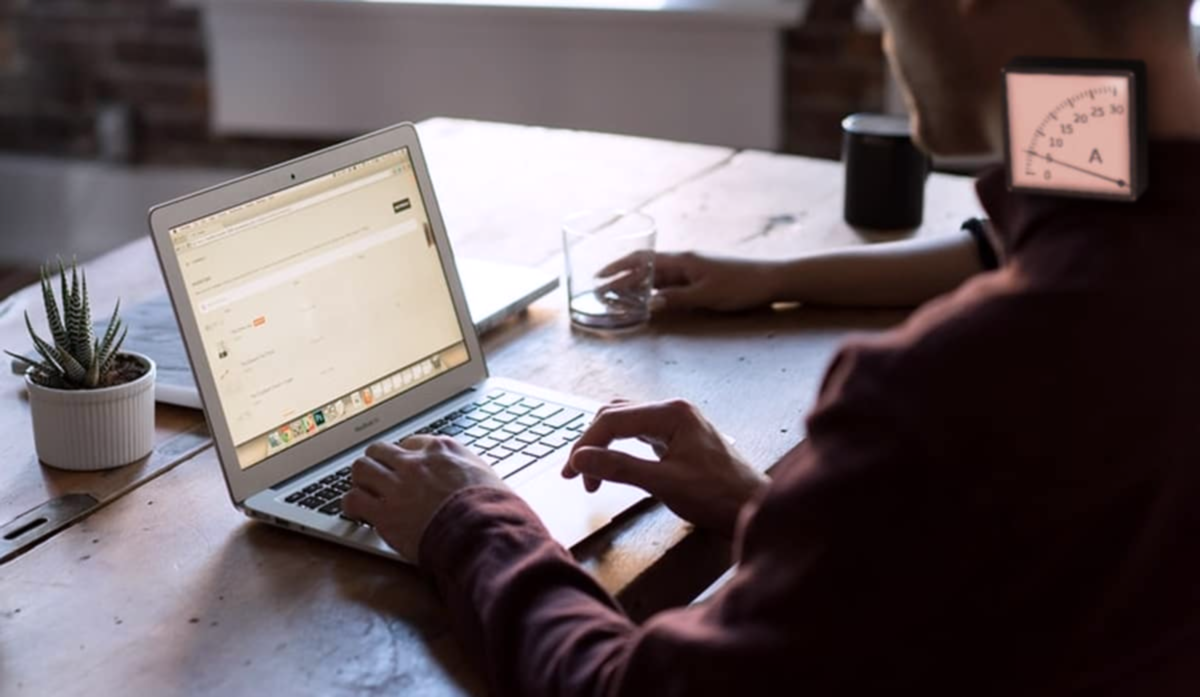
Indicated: value=5 unit=A
